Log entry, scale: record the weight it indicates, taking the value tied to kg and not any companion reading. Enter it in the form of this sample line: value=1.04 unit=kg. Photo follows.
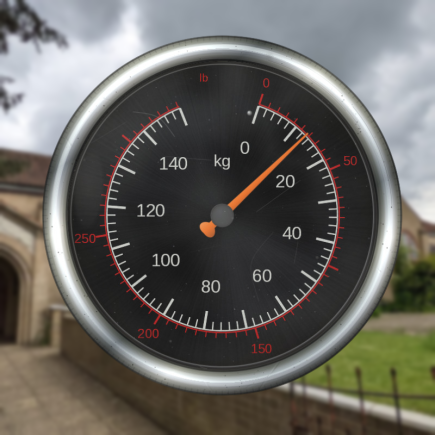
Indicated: value=13 unit=kg
